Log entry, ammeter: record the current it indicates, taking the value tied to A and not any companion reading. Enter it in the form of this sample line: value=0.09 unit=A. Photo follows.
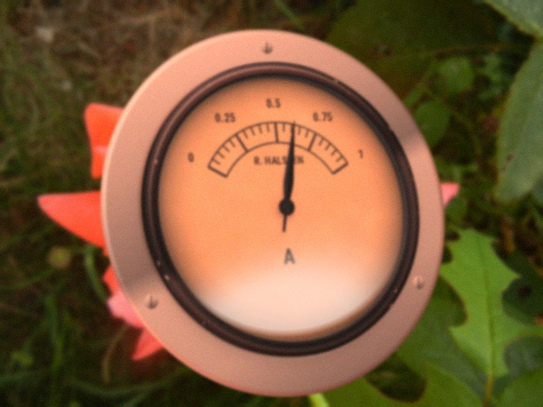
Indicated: value=0.6 unit=A
